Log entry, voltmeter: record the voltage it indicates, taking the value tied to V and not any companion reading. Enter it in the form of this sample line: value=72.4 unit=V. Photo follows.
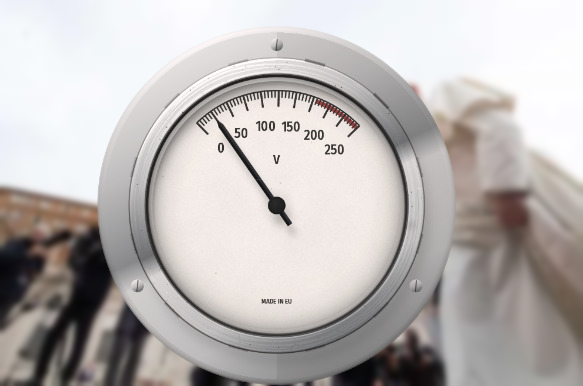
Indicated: value=25 unit=V
